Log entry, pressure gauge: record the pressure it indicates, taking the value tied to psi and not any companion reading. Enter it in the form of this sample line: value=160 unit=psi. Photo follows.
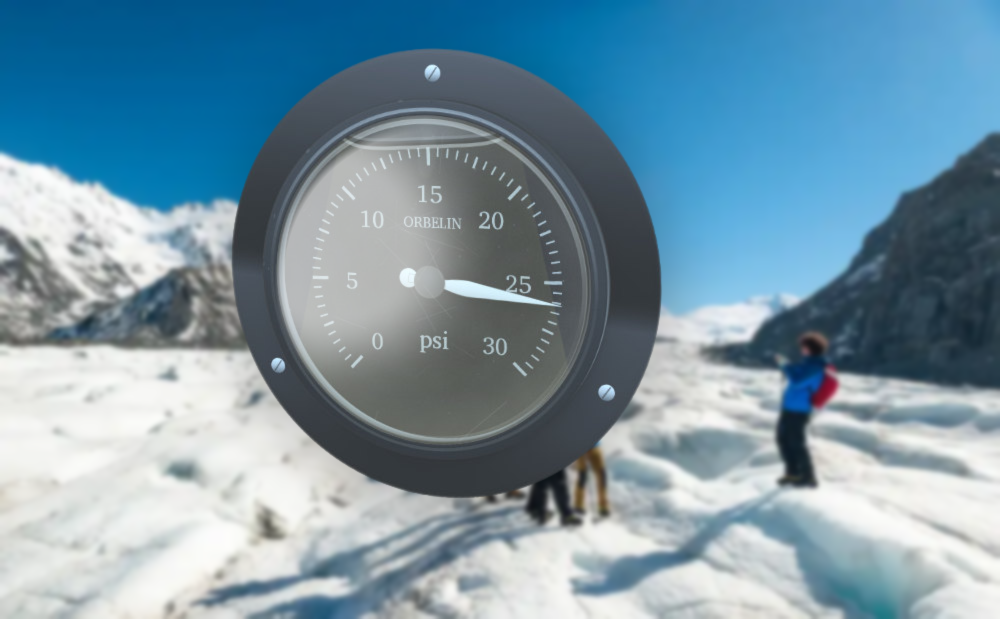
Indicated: value=26 unit=psi
